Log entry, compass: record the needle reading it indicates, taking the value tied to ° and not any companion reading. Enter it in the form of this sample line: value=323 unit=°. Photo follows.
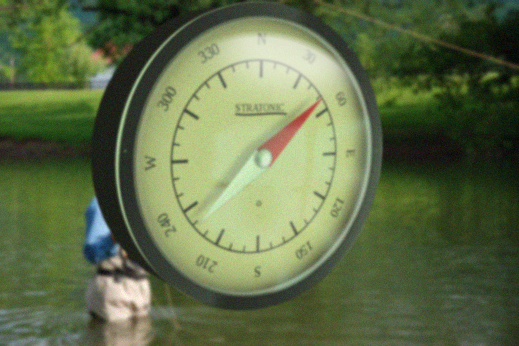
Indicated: value=50 unit=°
